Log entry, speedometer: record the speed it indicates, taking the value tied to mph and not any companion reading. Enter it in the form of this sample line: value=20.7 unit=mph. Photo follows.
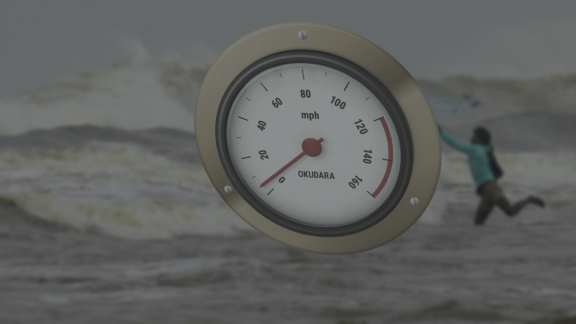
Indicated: value=5 unit=mph
